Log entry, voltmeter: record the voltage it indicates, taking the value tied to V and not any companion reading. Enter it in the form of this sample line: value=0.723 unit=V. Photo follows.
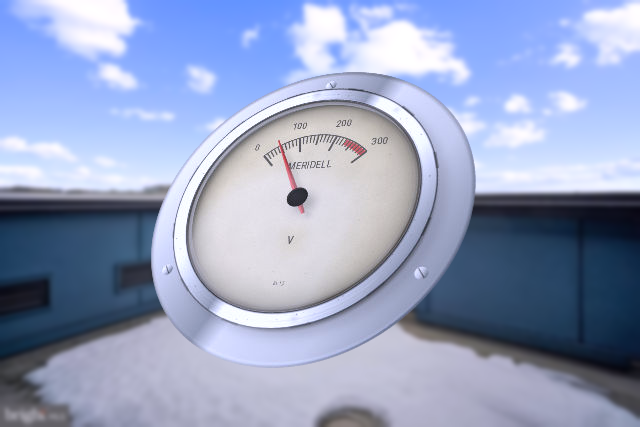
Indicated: value=50 unit=V
